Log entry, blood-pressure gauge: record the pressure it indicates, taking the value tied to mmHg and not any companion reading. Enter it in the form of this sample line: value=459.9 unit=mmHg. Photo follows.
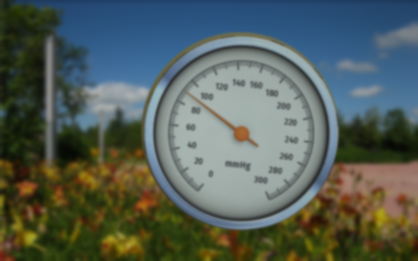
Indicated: value=90 unit=mmHg
